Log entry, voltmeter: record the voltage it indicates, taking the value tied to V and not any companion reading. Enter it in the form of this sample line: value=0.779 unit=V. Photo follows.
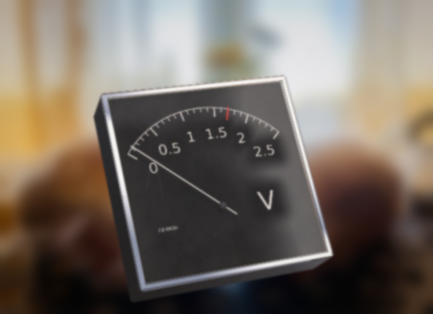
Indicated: value=0.1 unit=V
